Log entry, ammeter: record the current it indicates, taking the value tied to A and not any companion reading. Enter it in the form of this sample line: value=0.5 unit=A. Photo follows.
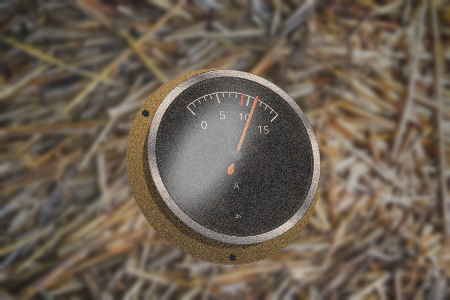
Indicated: value=11 unit=A
